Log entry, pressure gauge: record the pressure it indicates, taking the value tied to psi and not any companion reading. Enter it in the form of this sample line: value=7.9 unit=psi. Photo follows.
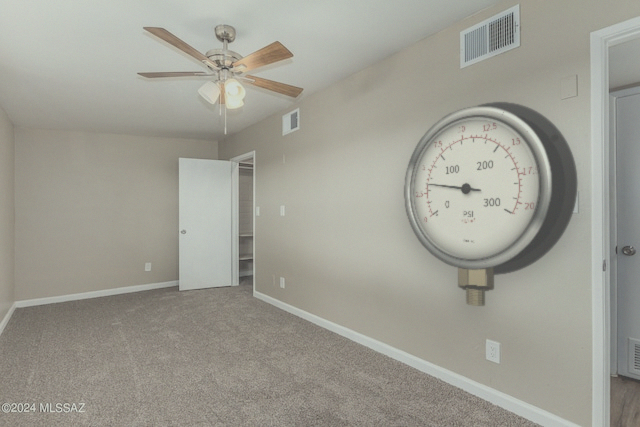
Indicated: value=50 unit=psi
